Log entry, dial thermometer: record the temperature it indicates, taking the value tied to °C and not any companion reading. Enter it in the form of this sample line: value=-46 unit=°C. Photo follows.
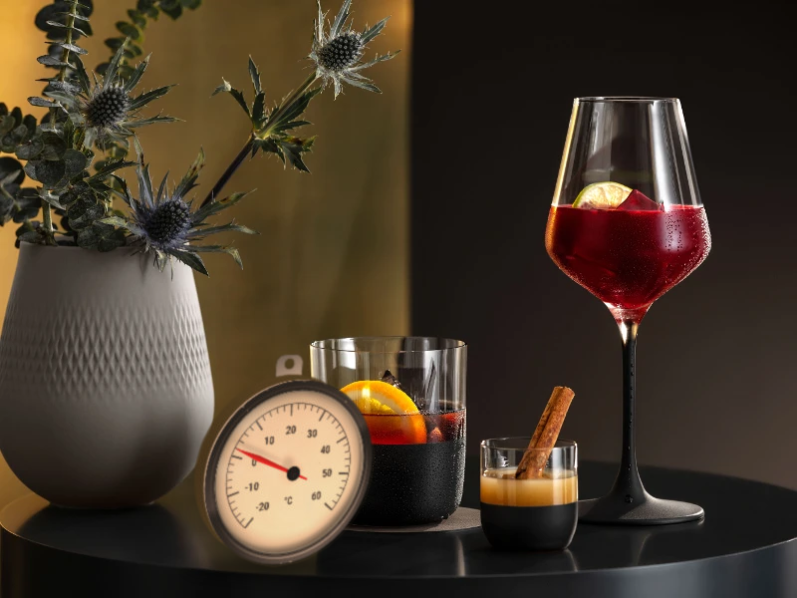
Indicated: value=2 unit=°C
